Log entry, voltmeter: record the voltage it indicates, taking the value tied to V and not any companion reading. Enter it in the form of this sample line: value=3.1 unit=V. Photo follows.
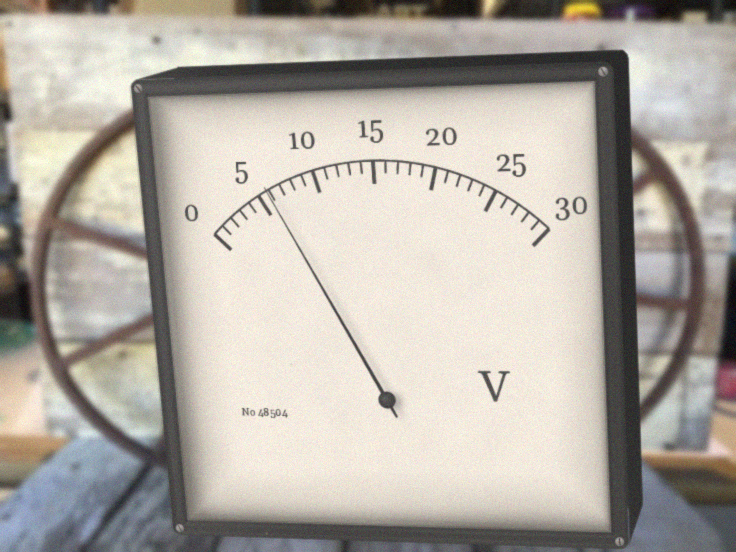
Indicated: value=6 unit=V
